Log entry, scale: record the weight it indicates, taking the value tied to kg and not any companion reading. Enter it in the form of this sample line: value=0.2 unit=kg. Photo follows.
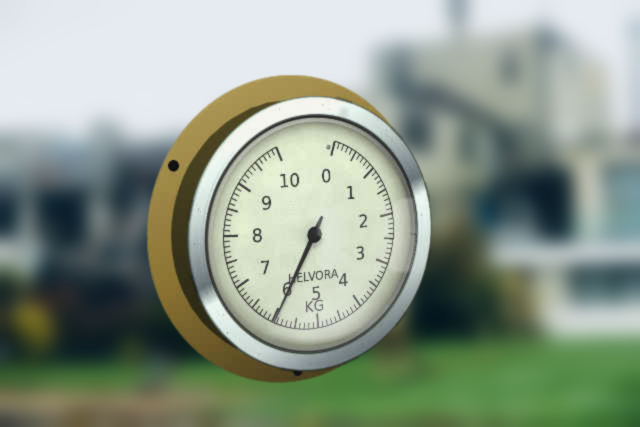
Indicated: value=6 unit=kg
